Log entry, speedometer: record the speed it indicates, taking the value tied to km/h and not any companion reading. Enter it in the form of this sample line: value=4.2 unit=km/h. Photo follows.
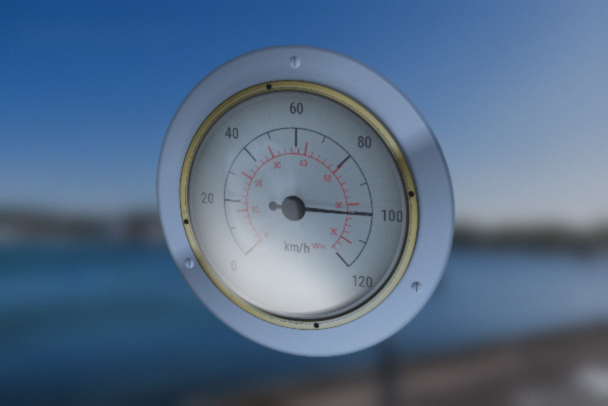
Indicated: value=100 unit=km/h
